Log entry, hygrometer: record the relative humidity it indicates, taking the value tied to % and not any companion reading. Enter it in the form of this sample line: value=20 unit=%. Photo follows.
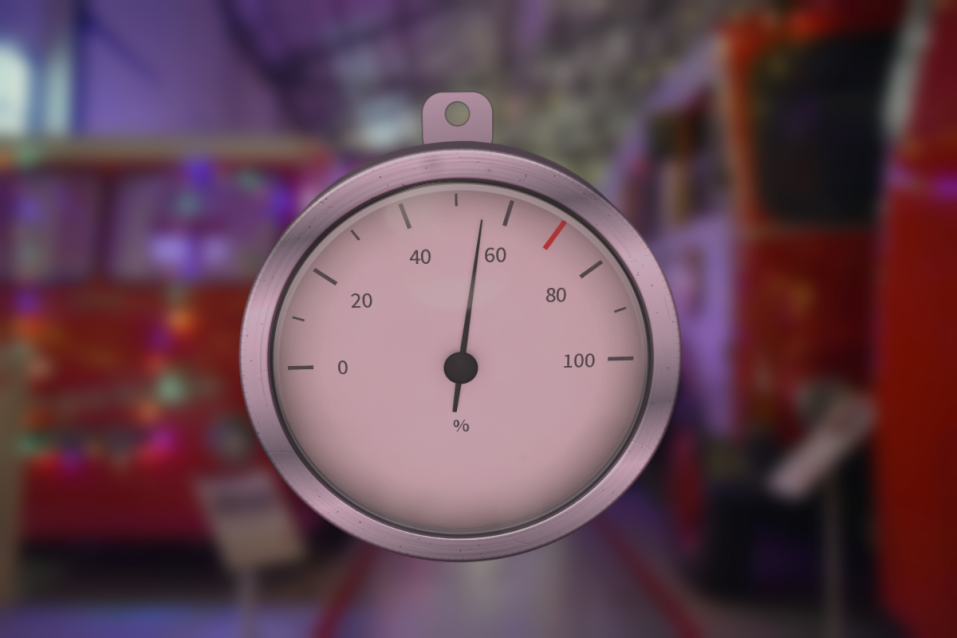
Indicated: value=55 unit=%
